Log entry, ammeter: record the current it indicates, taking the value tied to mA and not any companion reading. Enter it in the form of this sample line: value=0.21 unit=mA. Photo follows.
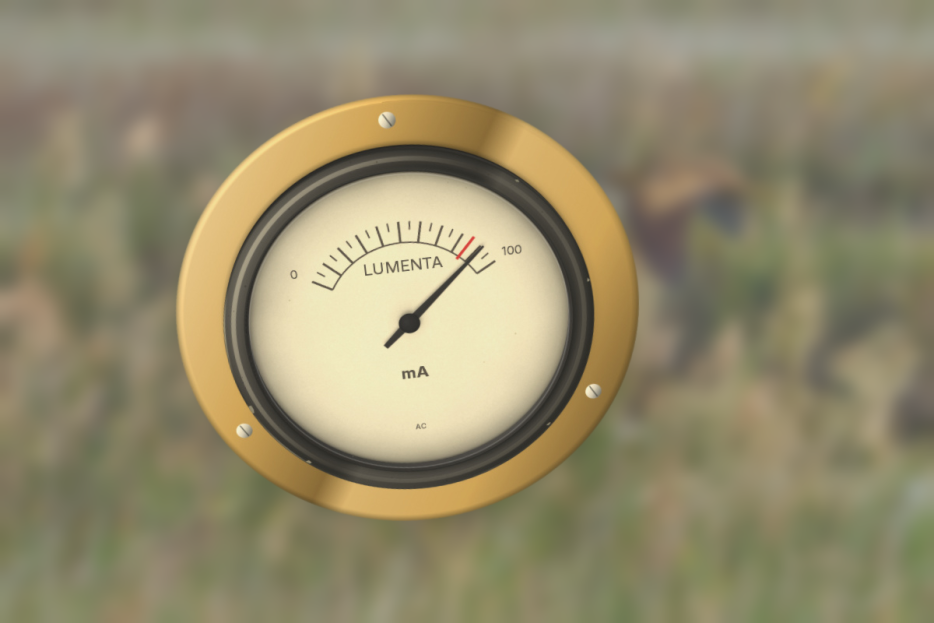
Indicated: value=90 unit=mA
